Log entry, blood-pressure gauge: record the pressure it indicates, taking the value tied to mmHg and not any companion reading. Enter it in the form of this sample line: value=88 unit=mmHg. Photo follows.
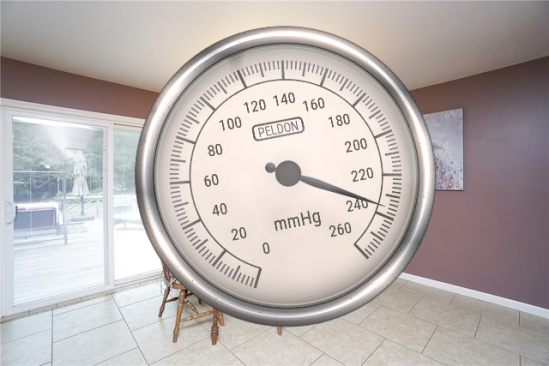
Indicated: value=236 unit=mmHg
